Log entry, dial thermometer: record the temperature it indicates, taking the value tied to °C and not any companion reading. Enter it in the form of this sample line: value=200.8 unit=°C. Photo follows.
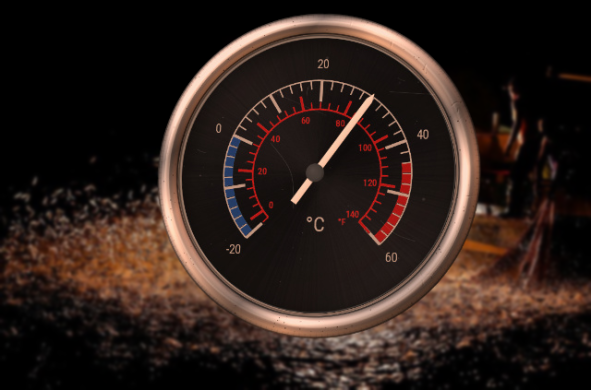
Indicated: value=30 unit=°C
